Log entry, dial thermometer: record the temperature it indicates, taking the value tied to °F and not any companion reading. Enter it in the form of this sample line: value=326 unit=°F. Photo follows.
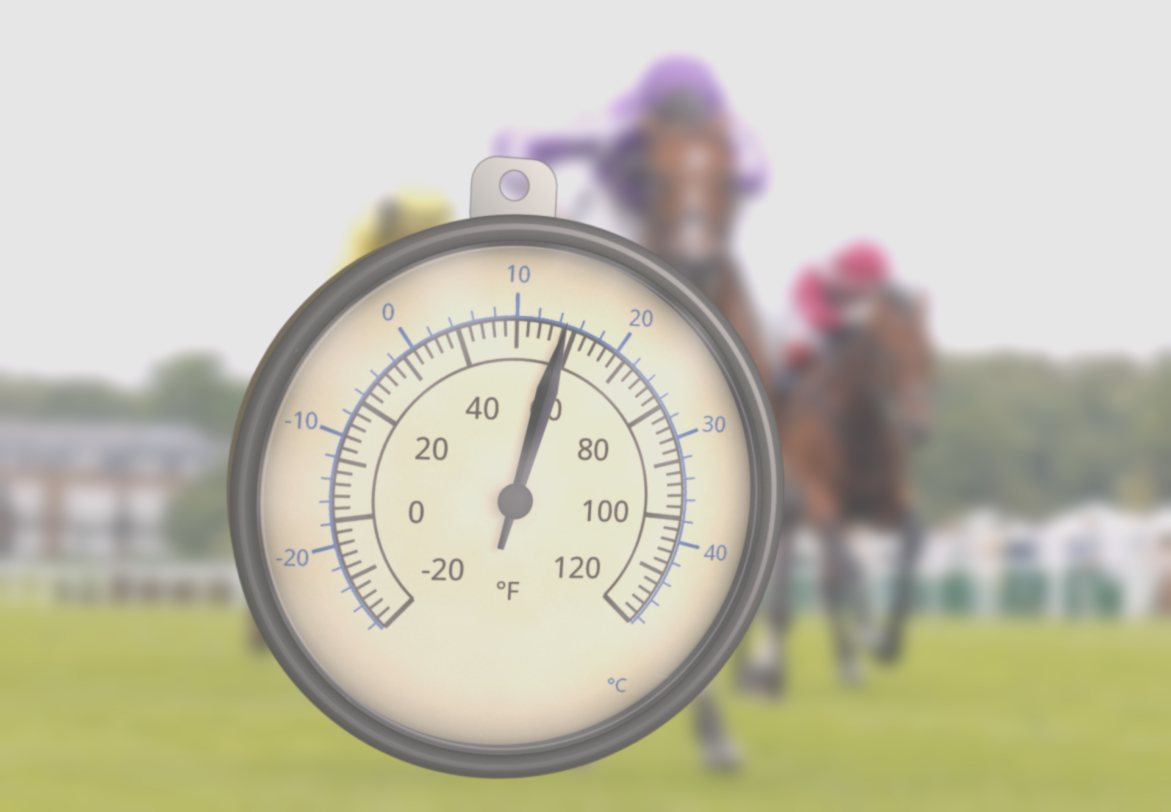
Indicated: value=58 unit=°F
